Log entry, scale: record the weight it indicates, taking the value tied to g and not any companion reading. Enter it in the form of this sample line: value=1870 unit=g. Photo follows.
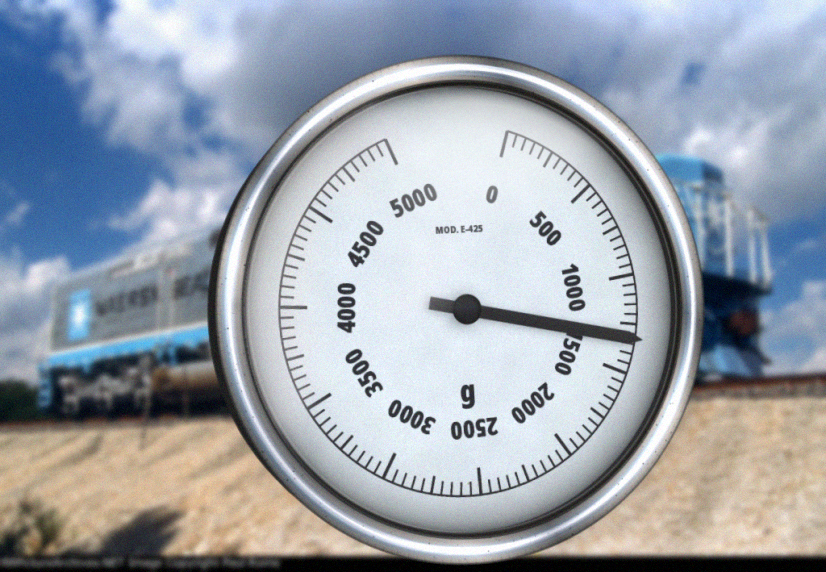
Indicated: value=1325 unit=g
